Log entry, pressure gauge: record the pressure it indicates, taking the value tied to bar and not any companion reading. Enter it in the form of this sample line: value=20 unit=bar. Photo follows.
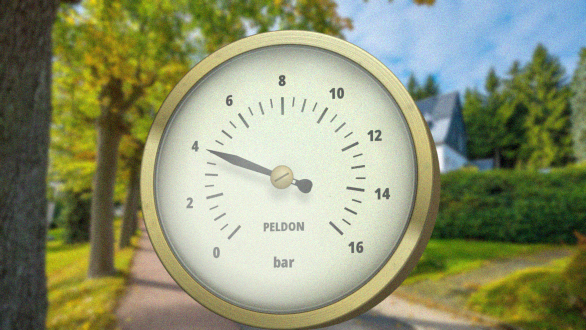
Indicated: value=4 unit=bar
